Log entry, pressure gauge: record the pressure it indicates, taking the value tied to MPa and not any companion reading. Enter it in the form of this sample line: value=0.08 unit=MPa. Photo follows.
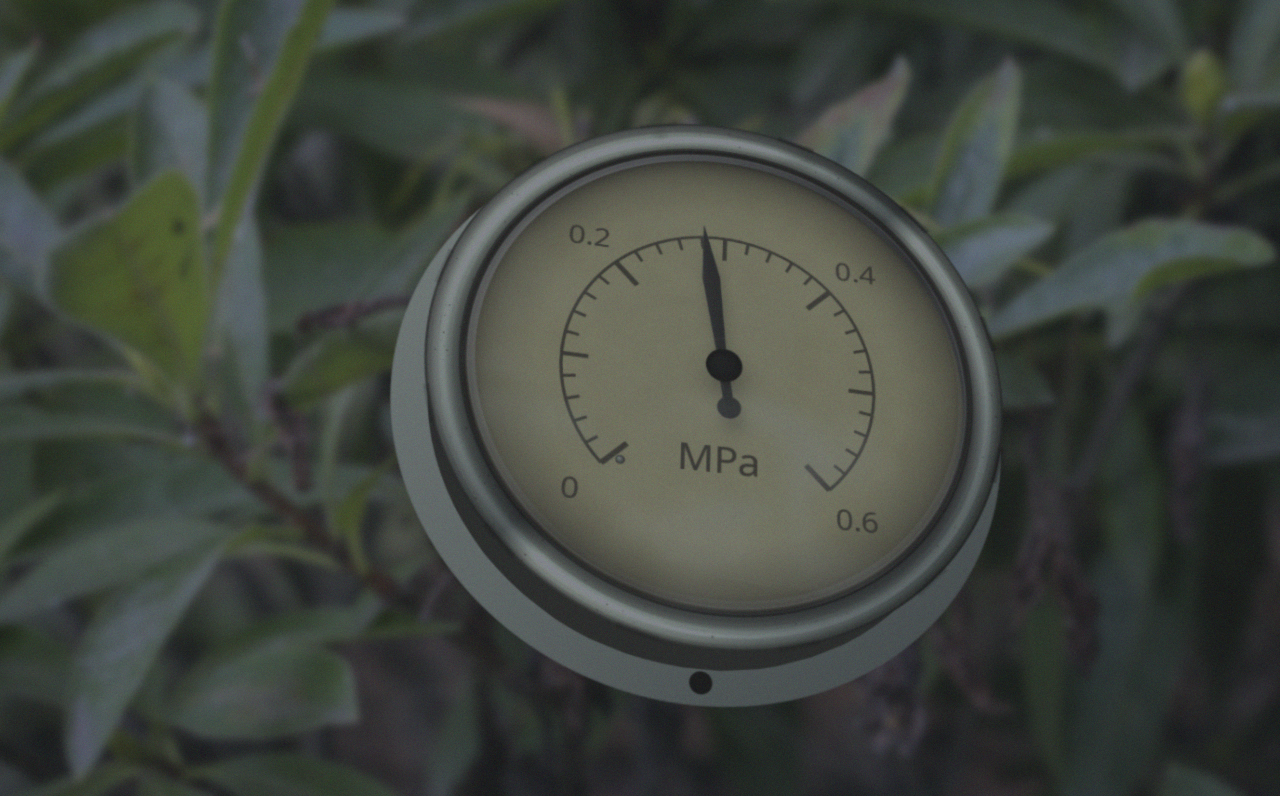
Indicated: value=0.28 unit=MPa
